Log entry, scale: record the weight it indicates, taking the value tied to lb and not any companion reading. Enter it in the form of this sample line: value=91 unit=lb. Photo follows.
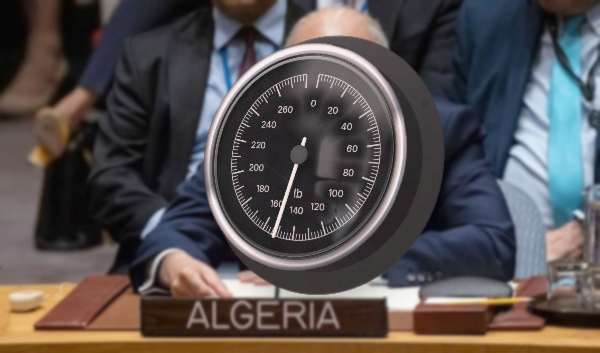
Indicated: value=150 unit=lb
